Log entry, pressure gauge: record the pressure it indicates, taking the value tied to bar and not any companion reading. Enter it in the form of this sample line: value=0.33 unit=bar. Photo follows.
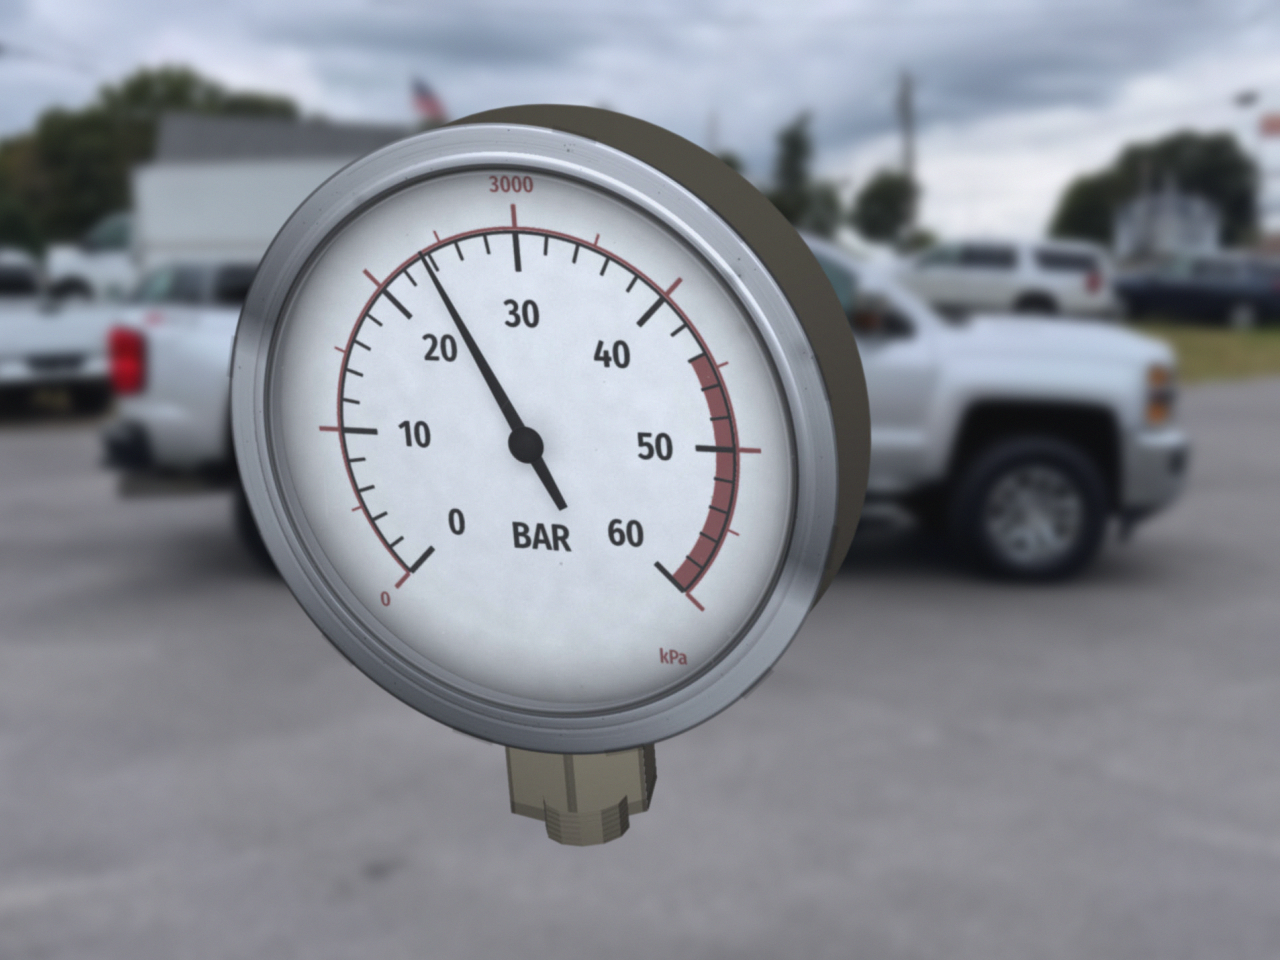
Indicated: value=24 unit=bar
